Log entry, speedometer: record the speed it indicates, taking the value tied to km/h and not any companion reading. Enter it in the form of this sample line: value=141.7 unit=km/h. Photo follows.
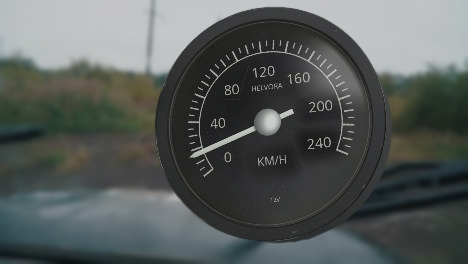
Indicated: value=15 unit=km/h
